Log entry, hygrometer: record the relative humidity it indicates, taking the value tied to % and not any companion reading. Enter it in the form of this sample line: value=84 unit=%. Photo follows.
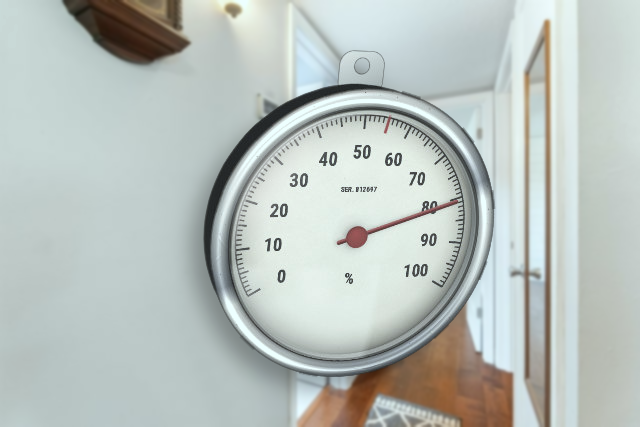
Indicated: value=80 unit=%
